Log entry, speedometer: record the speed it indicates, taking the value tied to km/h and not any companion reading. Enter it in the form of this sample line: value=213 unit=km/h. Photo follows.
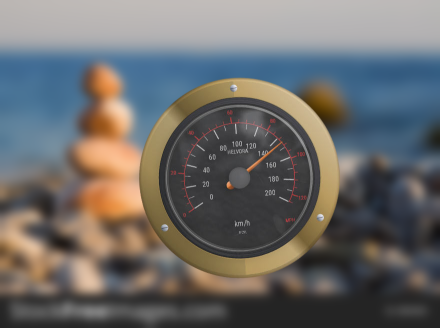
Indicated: value=145 unit=km/h
